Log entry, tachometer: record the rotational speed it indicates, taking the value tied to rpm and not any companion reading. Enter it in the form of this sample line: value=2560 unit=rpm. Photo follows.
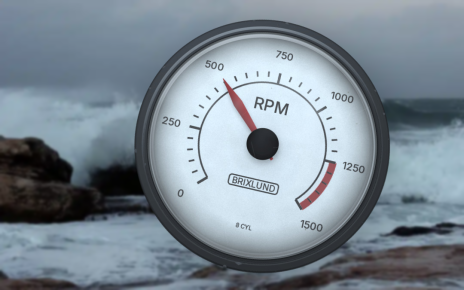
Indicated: value=500 unit=rpm
